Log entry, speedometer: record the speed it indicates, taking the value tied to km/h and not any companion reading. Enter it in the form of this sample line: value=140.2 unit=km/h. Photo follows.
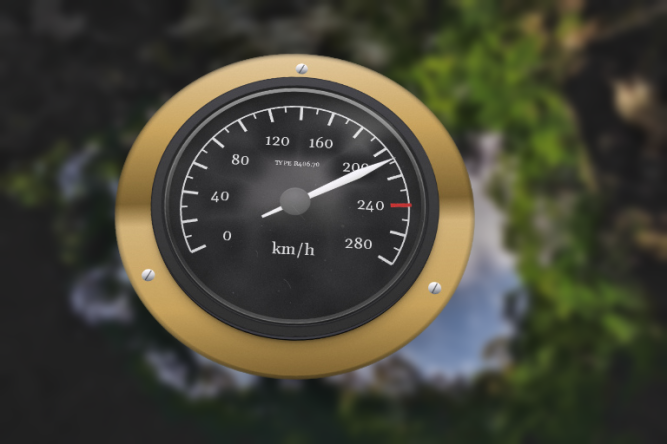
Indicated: value=210 unit=km/h
